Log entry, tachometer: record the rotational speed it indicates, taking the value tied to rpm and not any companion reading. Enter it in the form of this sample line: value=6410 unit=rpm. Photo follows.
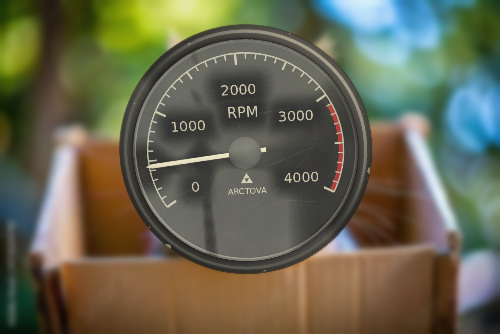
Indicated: value=450 unit=rpm
